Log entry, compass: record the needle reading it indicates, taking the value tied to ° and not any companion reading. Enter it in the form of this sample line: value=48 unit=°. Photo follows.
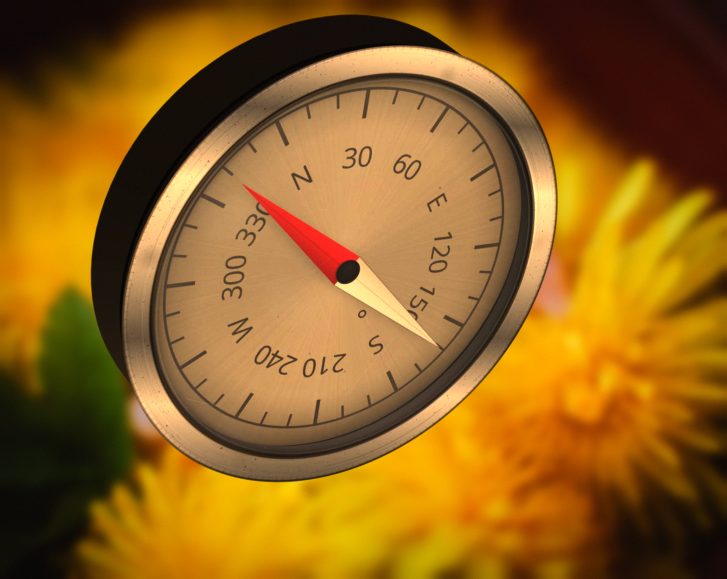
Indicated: value=340 unit=°
